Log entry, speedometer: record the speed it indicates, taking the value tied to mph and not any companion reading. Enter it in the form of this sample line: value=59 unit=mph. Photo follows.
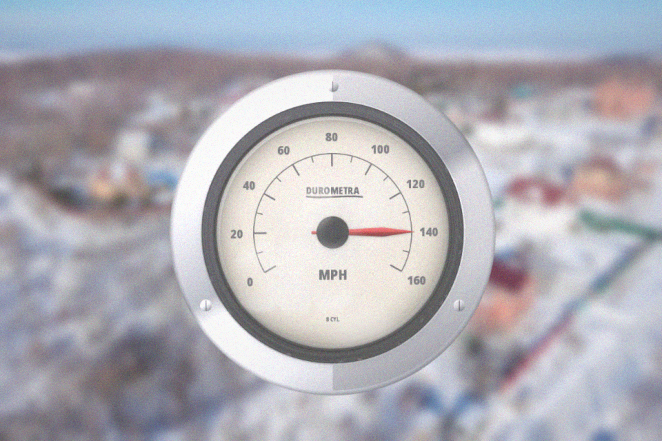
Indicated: value=140 unit=mph
